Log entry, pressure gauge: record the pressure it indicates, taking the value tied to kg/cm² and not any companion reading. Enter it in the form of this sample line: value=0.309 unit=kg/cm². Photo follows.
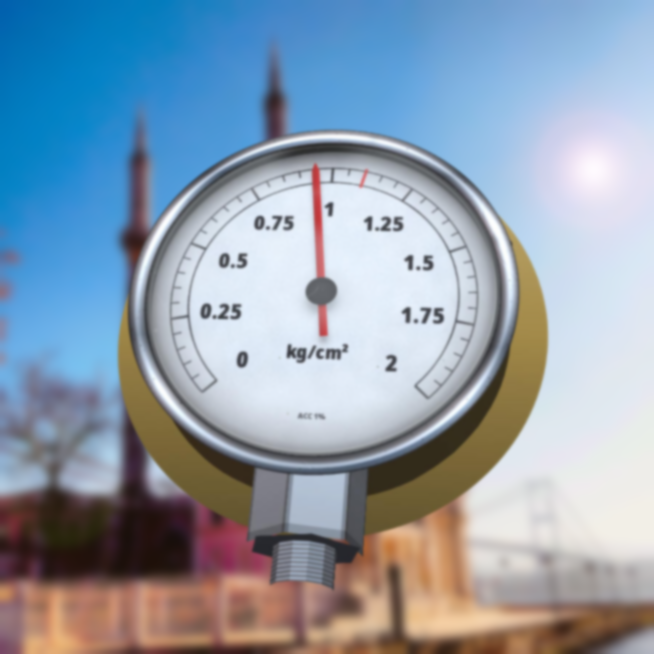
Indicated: value=0.95 unit=kg/cm²
